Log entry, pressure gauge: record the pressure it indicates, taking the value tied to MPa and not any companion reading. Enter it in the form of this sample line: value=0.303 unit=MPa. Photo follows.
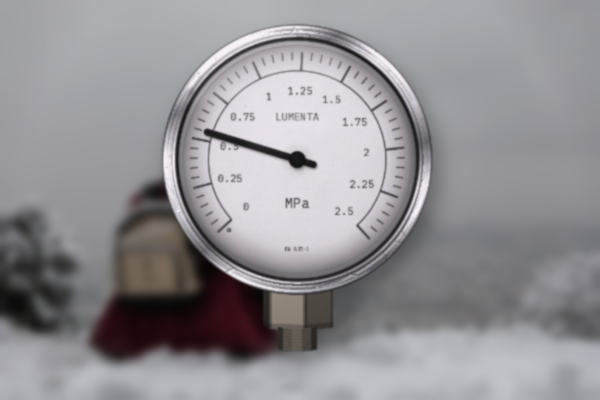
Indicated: value=0.55 unit=MPa
